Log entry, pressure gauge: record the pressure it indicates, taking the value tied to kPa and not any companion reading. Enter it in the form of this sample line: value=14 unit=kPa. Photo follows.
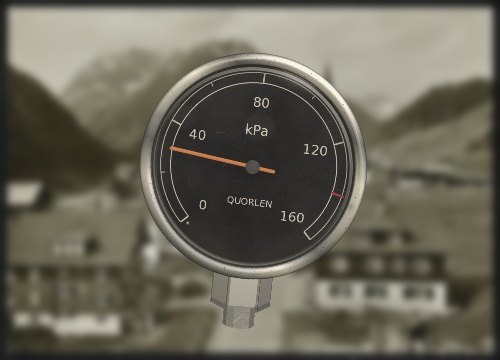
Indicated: value=30 unit=kPa
